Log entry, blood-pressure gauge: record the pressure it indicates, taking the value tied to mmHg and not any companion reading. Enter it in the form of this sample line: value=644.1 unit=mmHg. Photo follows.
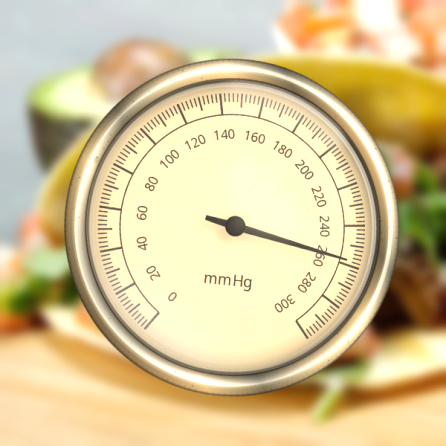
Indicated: value=258 unit=mmHg
